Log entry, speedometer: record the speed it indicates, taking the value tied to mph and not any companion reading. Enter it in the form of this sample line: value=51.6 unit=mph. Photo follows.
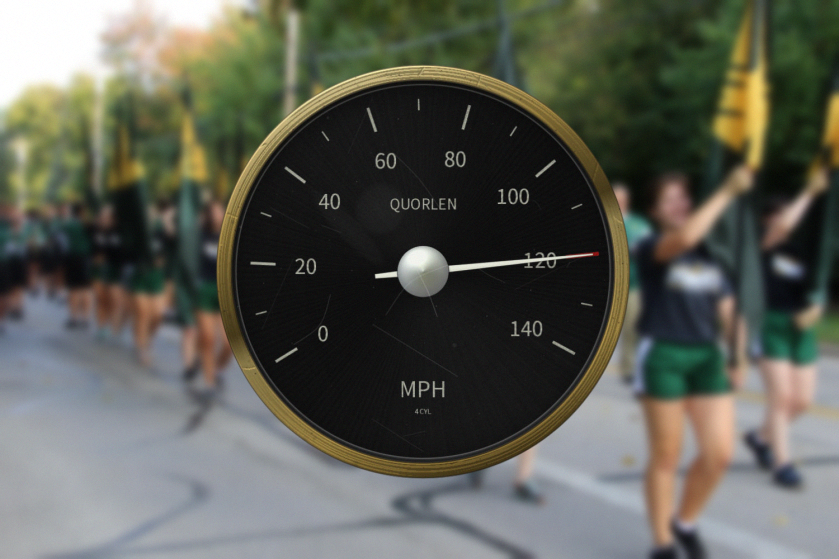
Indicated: value=120 unit=mph
